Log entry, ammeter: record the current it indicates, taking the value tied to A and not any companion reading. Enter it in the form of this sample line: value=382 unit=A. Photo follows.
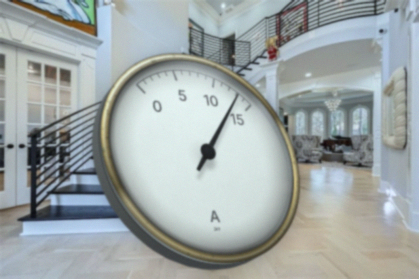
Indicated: value=13 unit=A
